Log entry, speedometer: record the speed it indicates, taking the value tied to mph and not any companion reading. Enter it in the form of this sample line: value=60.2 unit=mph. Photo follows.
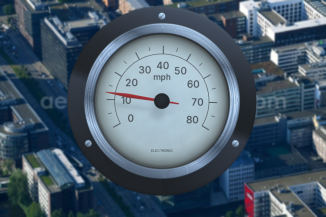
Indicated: value=12.5 unit=mph
